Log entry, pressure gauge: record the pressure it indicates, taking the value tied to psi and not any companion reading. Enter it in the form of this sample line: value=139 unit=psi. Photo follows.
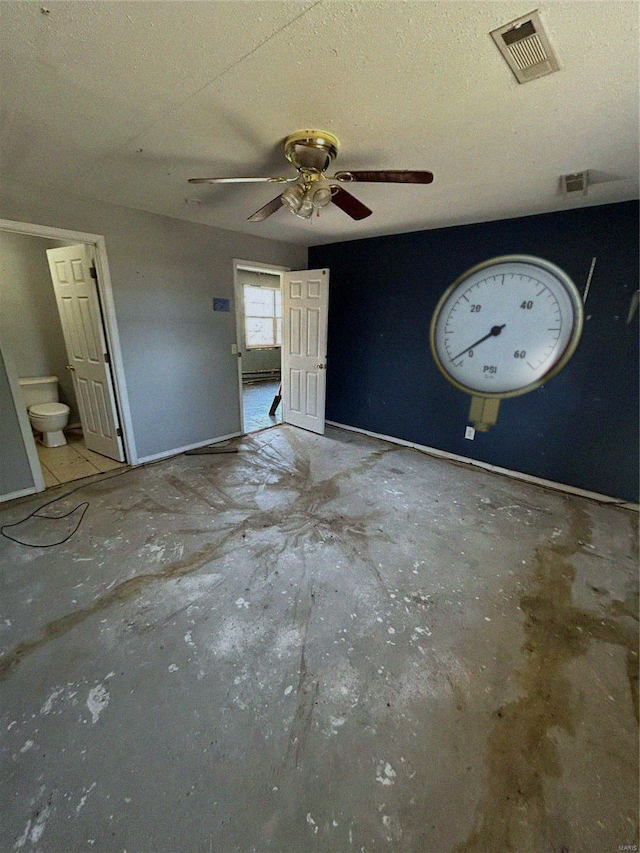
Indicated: value=2 unit=psi
